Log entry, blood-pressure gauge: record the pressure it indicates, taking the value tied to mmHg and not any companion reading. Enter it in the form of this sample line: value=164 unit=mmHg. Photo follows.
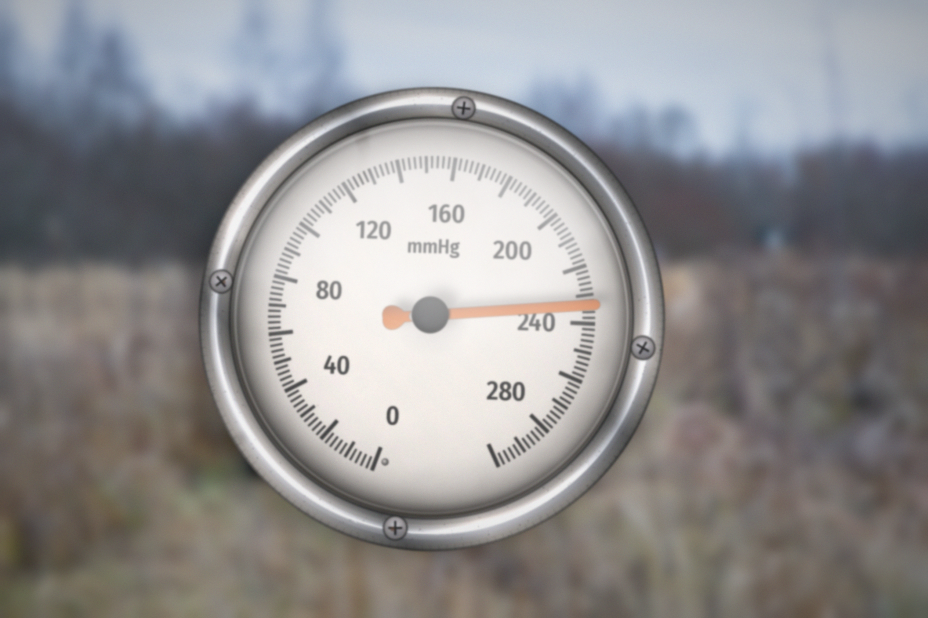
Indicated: value=234 unit=mmHg
